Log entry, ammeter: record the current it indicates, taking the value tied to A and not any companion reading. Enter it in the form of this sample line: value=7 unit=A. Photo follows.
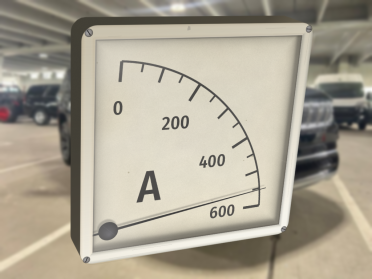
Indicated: value=550 unit=A
